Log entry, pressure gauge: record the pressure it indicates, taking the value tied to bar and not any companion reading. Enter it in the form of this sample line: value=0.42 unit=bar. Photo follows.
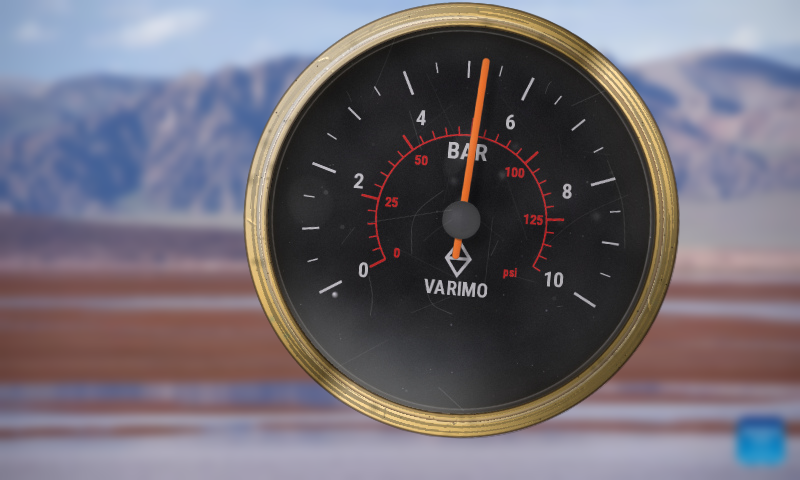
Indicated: value=5.25 unit=bar
